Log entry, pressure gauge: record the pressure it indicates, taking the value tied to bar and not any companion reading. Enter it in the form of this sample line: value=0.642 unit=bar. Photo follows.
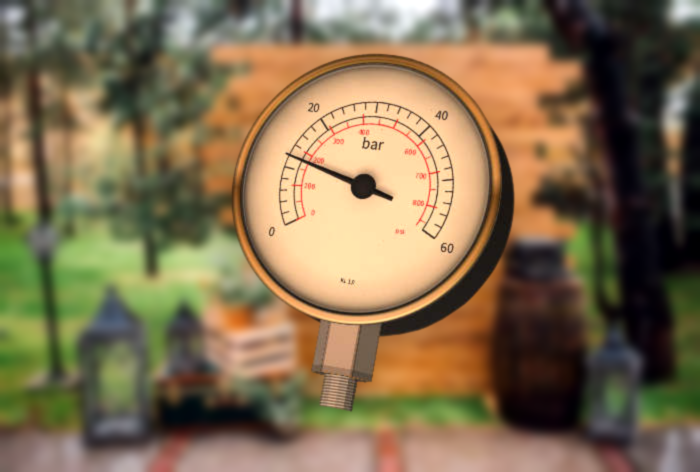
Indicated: value=12 unit=bar
